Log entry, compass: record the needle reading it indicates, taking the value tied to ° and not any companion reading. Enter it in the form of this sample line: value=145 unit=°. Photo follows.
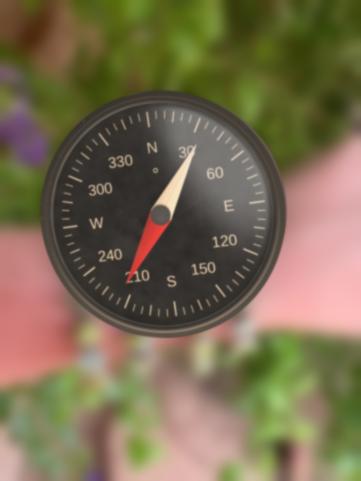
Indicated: value=215 unit=°
